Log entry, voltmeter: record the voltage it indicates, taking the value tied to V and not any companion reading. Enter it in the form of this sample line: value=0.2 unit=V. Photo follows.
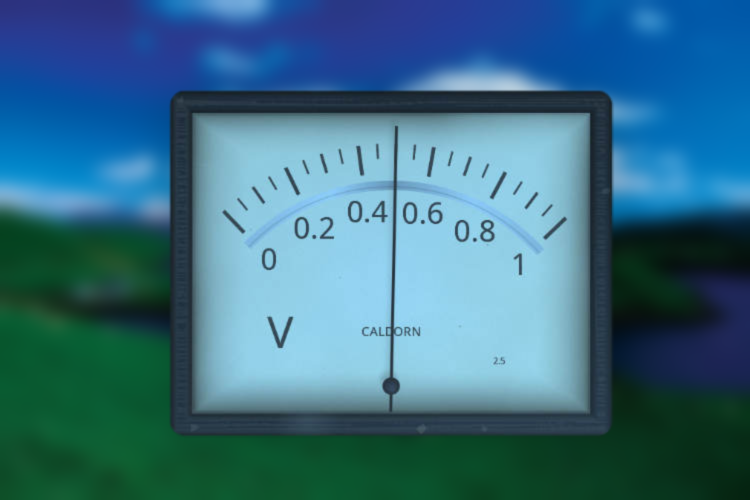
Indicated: value=0.5 unit=V
